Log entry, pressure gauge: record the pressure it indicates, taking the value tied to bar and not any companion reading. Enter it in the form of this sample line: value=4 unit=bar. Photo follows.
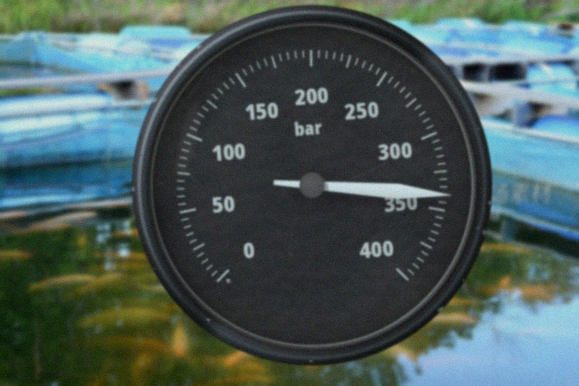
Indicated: value=340 unit=bar
